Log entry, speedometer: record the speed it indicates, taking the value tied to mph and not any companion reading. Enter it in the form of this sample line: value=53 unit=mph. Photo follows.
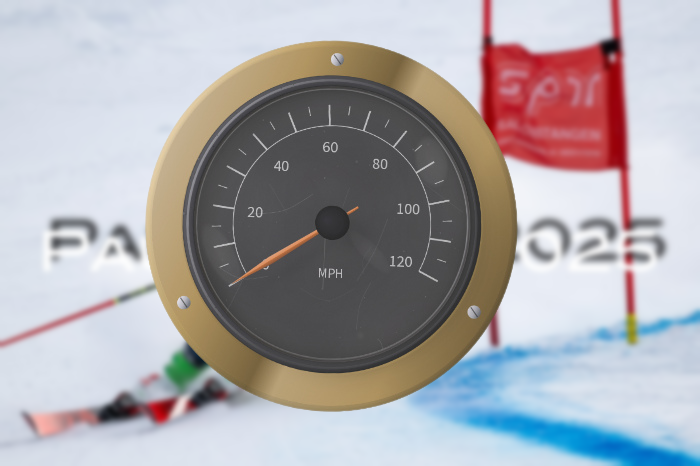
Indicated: value=0 unit=mph
